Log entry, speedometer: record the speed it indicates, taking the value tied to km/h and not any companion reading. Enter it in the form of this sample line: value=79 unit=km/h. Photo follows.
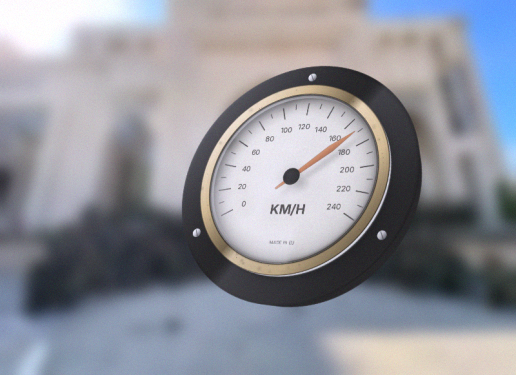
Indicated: value=170 unit=km/h
